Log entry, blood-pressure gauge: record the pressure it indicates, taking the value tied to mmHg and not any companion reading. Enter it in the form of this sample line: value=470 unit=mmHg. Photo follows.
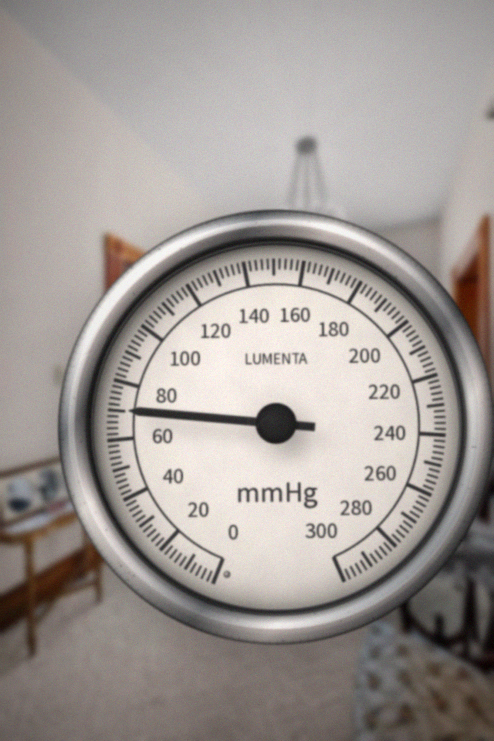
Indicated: value=70 unit=mmHg
